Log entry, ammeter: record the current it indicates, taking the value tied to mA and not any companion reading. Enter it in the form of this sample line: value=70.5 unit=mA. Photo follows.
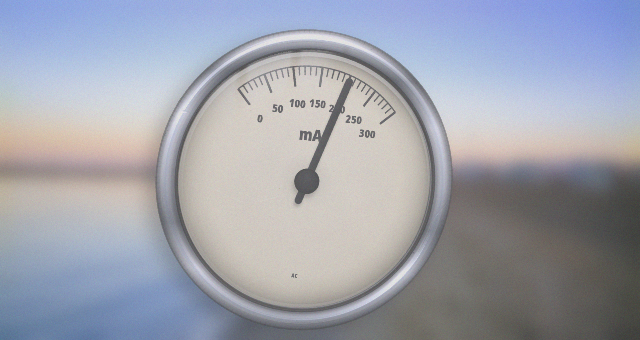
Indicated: value=200 unit=mA
